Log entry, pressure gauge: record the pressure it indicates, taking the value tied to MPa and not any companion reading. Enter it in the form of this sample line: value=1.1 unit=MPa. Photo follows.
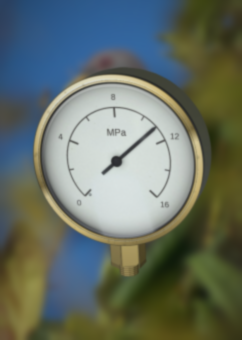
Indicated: value=11 unit=MPa
